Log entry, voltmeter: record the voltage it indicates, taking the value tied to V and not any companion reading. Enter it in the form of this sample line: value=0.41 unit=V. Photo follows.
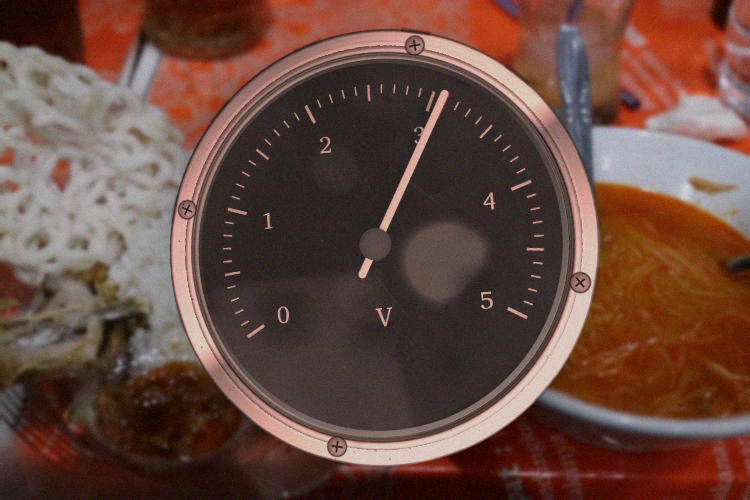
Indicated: value=3.1 unit=V
